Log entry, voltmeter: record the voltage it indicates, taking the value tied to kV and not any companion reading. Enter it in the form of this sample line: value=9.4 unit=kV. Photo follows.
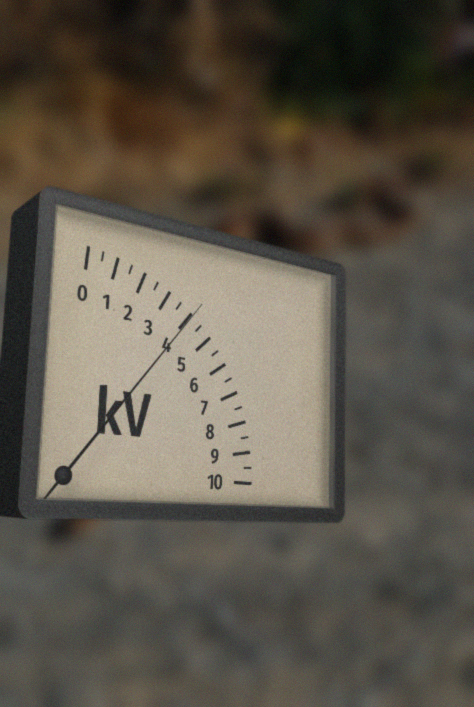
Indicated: value=4 unit=kV
